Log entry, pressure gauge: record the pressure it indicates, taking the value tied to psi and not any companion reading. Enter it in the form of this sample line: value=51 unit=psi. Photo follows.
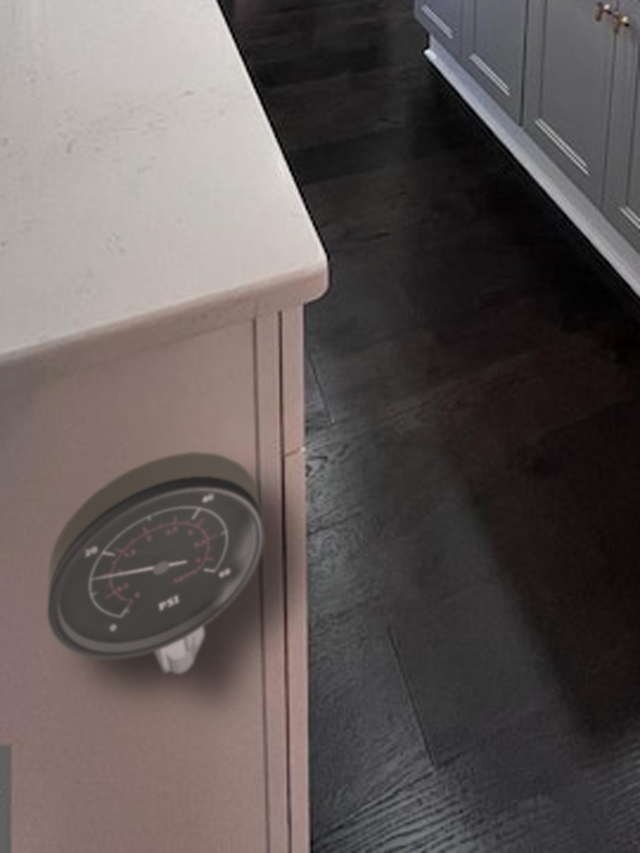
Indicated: value=15 unit=psi
